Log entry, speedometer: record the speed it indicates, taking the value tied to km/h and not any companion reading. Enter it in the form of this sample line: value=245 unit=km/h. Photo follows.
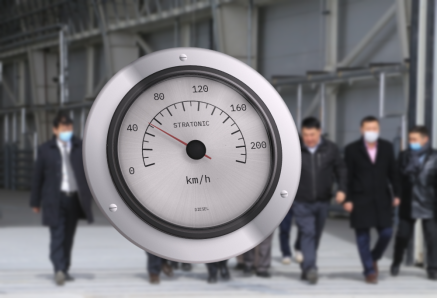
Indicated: value=50 unit=km/h
